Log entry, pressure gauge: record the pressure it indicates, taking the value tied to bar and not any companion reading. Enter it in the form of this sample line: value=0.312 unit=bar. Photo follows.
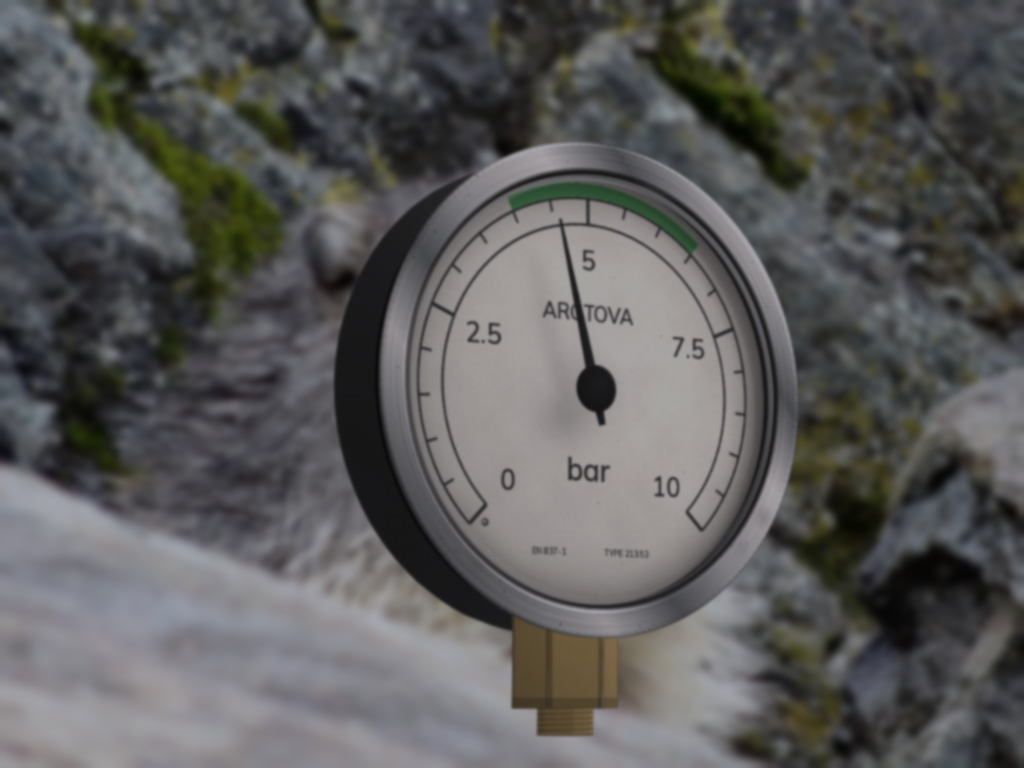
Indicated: value=4.5 unit=bar
